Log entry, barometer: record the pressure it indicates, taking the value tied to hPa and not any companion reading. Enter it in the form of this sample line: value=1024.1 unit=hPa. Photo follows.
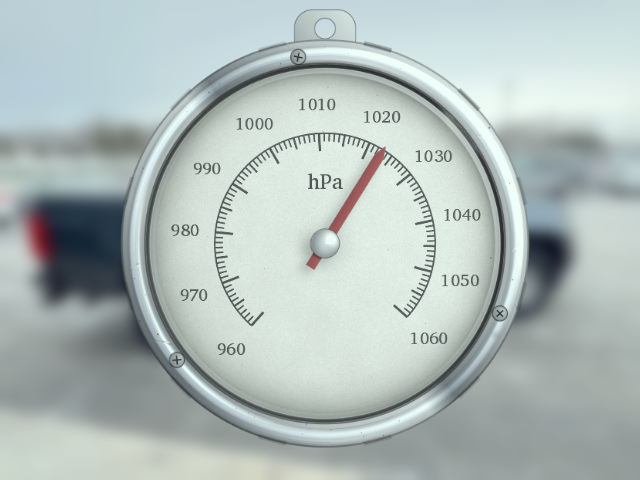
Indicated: value=1023 unit=hPa
